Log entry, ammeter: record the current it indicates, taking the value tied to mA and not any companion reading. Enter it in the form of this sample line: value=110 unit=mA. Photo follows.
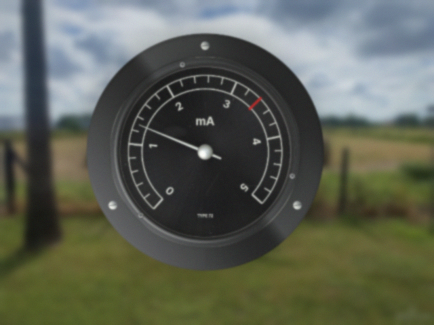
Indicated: value=1.3 unit=mA
